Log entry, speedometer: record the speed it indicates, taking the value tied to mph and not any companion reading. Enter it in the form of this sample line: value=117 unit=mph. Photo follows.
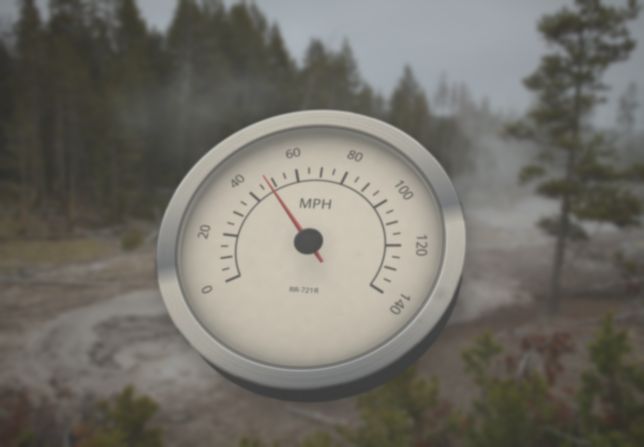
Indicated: value=47.5 unit=mph
